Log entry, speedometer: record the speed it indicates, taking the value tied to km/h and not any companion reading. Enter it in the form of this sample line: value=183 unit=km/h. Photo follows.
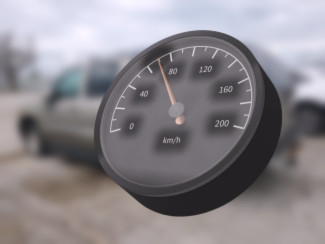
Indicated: value=70 unit=km/h
